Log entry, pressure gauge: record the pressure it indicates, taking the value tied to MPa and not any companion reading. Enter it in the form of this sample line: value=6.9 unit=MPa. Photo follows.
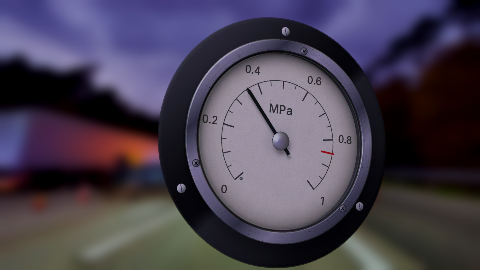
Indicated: value=0.35 unit=MPa
